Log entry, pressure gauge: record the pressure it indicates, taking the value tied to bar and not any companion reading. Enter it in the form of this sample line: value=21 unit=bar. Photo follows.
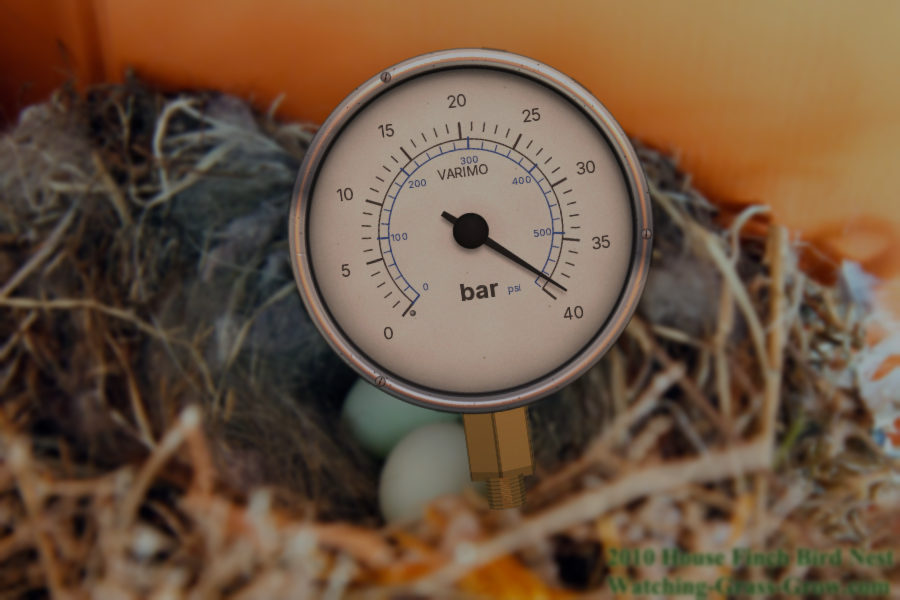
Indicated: value=39 unit=bar
